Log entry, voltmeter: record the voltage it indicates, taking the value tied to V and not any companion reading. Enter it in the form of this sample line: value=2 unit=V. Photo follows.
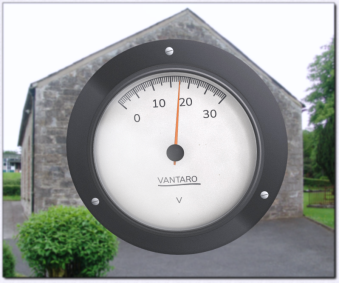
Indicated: value=17.5 unit=V
